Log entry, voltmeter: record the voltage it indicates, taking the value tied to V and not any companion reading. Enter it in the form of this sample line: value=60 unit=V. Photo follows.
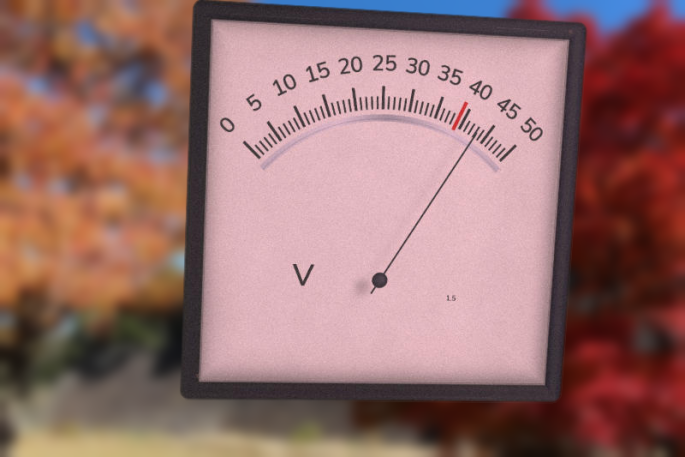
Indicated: value=43 unit=V
